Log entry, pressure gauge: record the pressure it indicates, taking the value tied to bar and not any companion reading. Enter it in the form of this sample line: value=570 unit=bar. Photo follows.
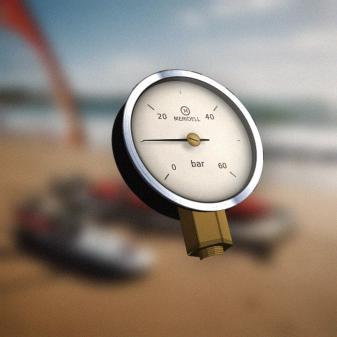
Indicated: value=10 unit=bar
